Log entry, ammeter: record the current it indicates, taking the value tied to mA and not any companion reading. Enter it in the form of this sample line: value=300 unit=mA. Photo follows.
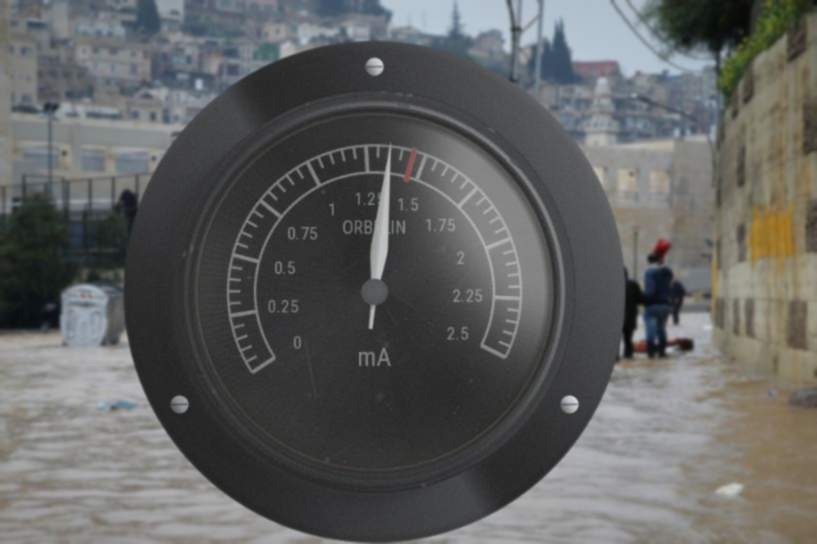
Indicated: value=1.35 unit=mA
